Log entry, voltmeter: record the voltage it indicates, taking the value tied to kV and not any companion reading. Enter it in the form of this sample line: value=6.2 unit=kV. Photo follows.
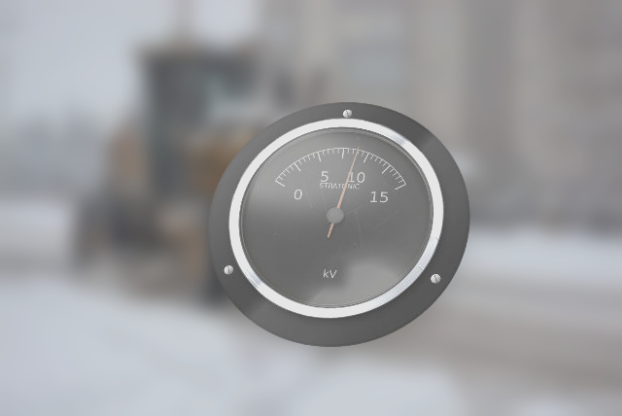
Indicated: value=9 unit=kV
